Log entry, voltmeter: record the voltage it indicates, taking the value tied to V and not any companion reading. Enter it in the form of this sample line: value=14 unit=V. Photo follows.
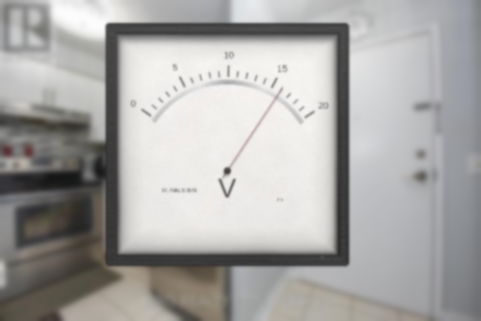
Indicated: value=16 unit=V
